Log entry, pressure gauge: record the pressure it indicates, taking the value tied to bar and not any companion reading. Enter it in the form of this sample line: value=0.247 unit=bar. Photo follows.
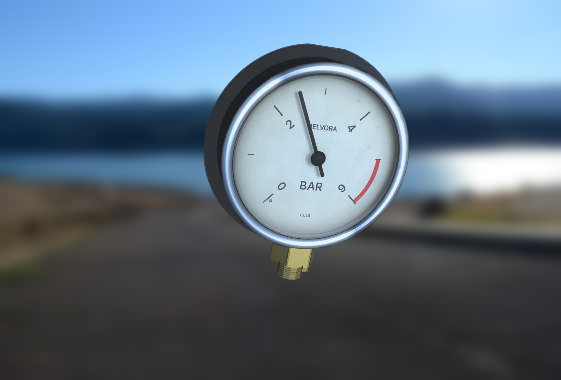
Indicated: value=2.5 unit=bar
